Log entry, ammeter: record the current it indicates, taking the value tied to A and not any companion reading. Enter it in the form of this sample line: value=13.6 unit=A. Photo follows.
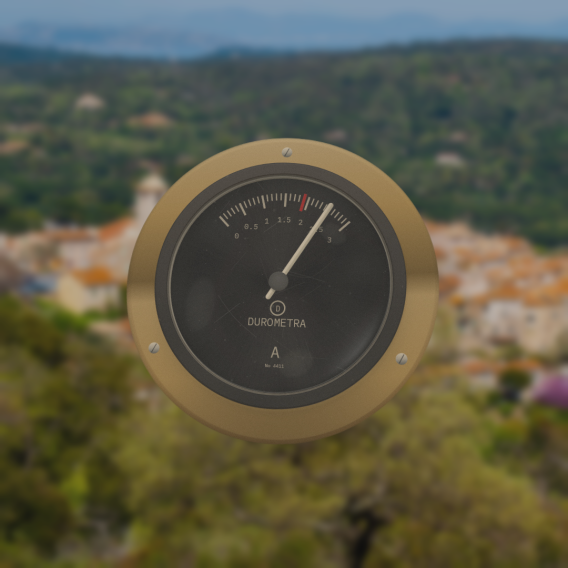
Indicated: value=2.5 unit=A
